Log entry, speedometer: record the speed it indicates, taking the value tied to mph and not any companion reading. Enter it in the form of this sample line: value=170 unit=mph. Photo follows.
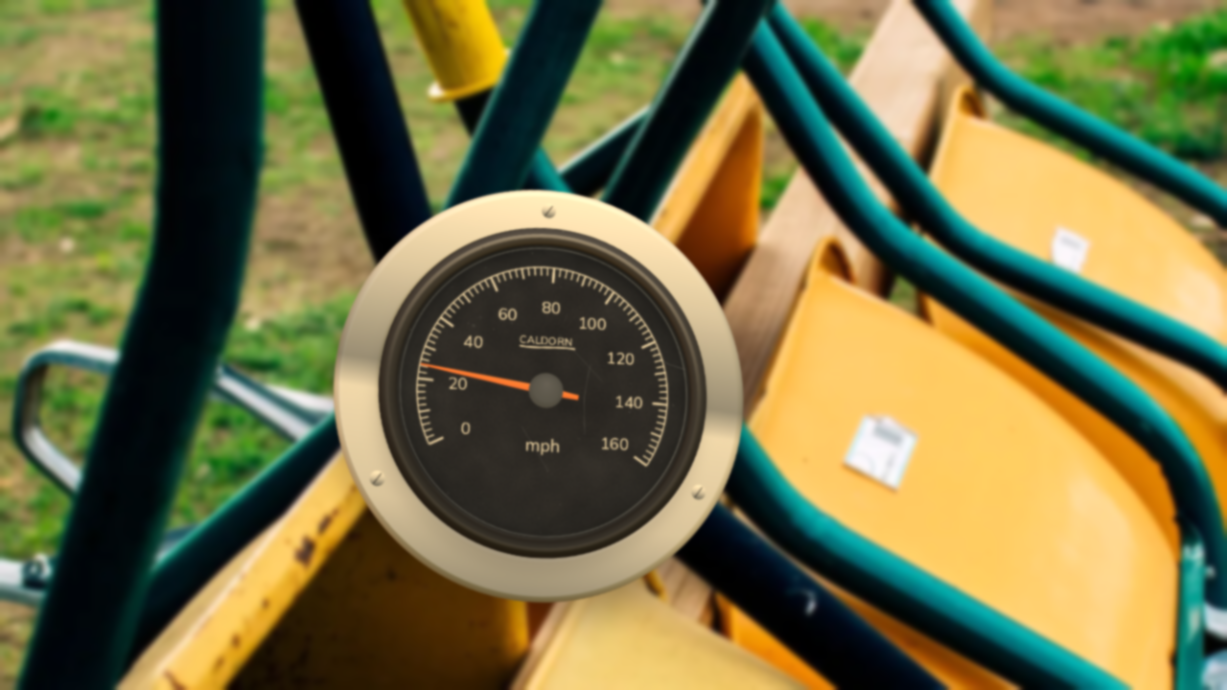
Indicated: value=24 unit=mph
